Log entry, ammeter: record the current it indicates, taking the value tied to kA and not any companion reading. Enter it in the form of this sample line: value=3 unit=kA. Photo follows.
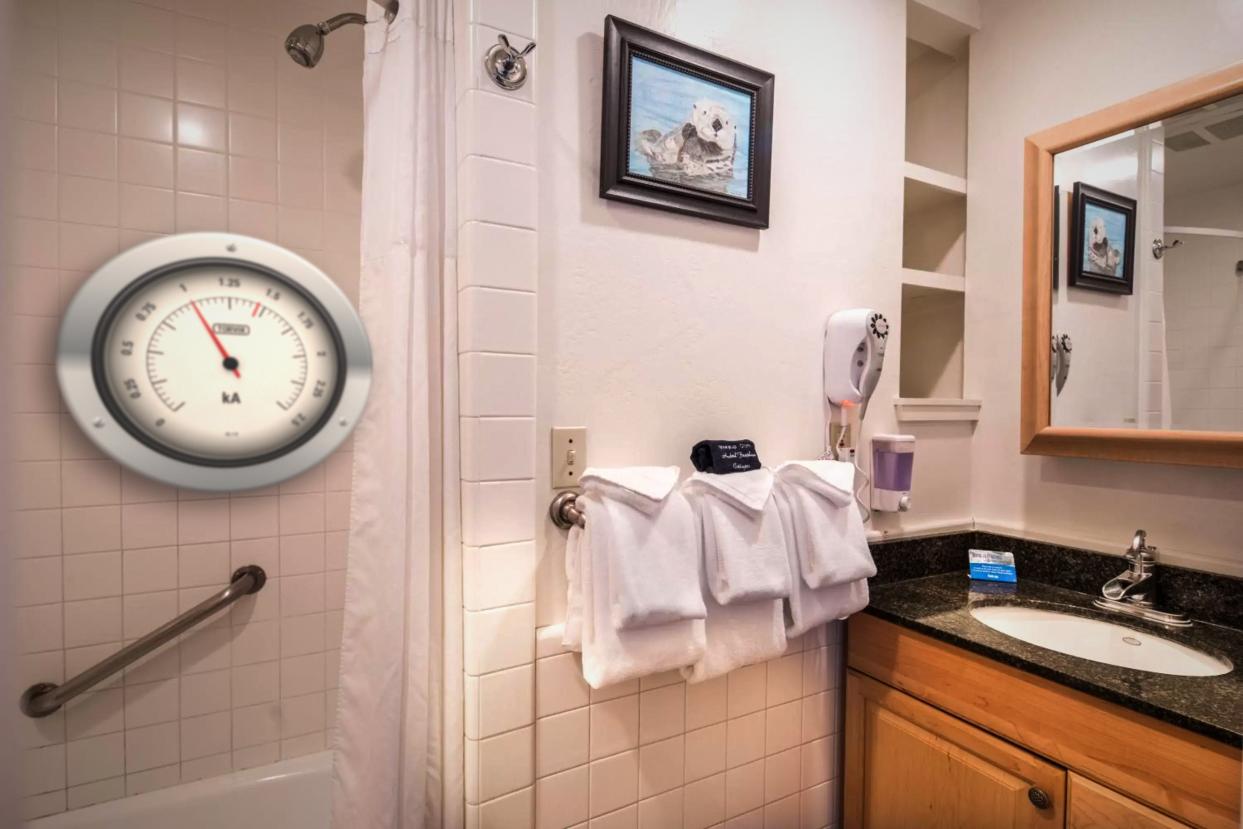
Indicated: value=1 unit=kA
